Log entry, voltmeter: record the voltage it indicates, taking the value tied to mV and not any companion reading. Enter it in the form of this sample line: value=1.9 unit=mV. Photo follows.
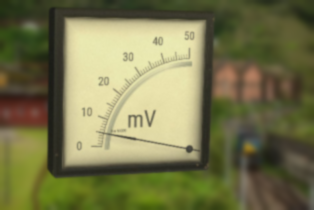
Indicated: value=5 unit=mV
